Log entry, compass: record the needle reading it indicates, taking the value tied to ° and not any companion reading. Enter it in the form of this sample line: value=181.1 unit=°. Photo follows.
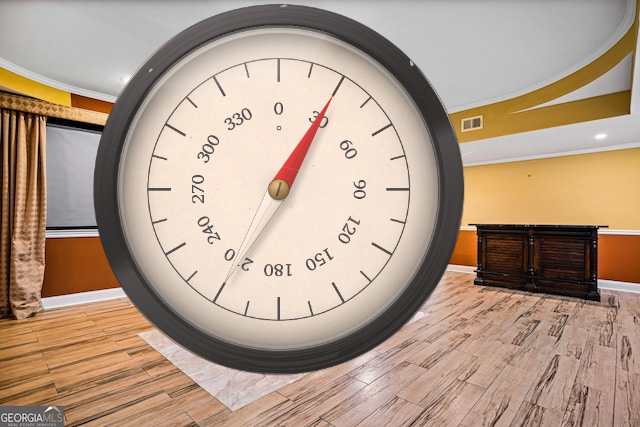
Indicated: value=30 unit=°
